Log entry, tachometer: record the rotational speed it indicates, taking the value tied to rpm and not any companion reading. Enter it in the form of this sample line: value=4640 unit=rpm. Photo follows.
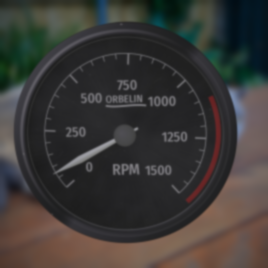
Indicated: value=75 unit=rpm
